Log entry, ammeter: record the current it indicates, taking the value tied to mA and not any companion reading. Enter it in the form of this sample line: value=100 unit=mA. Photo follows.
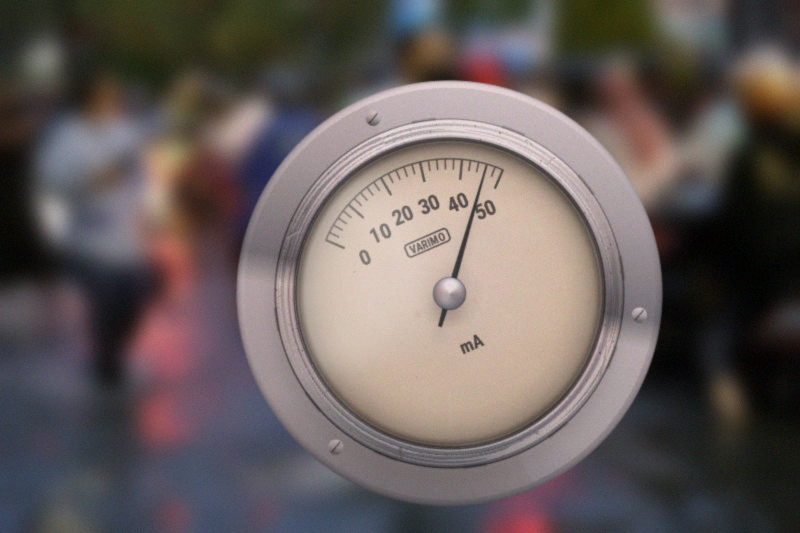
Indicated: value=46 unit=mA
